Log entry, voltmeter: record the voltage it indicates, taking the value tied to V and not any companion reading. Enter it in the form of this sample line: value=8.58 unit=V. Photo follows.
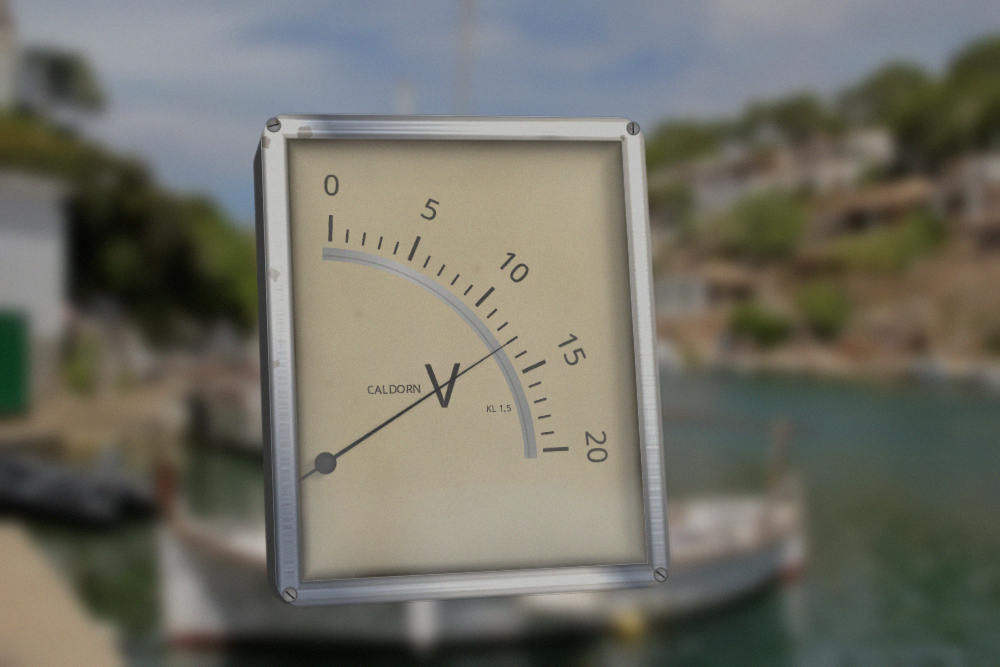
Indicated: value=13 unit=V
